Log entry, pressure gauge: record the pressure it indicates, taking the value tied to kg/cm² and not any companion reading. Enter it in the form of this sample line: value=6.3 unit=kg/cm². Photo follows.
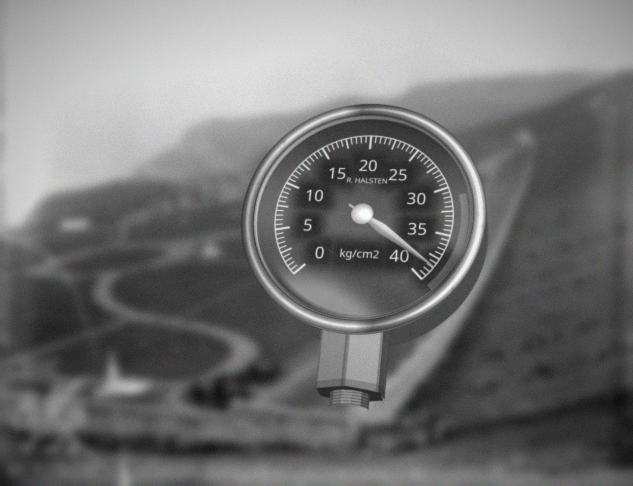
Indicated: value=38.5 unit=kg/cm²
